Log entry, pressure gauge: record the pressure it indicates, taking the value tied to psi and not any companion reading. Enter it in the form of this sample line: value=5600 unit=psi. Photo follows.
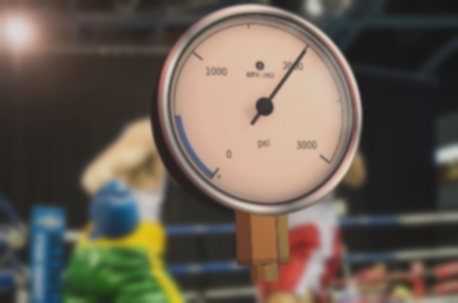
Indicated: value=2000 unit=psi
